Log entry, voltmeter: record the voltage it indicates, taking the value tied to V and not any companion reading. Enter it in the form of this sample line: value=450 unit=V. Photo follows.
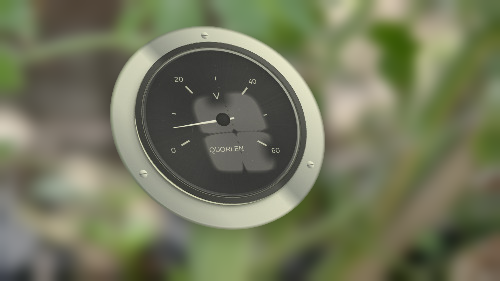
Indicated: value=5 unit=V
